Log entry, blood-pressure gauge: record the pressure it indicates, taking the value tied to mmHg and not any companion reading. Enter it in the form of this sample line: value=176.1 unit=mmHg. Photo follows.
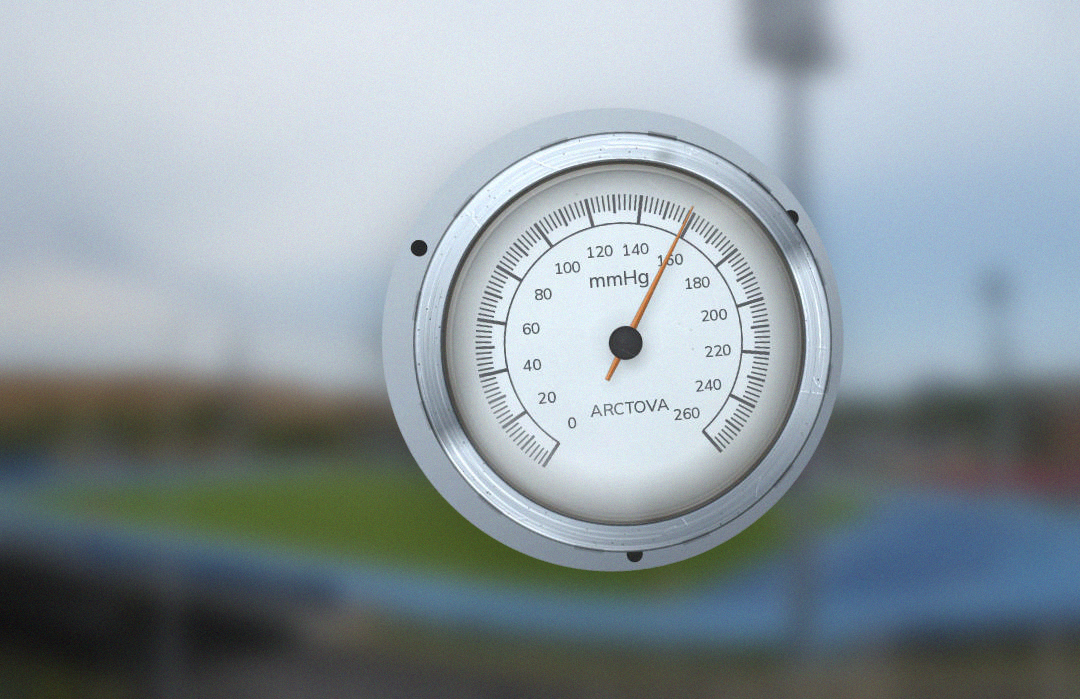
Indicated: value=158 unit=mmHg
